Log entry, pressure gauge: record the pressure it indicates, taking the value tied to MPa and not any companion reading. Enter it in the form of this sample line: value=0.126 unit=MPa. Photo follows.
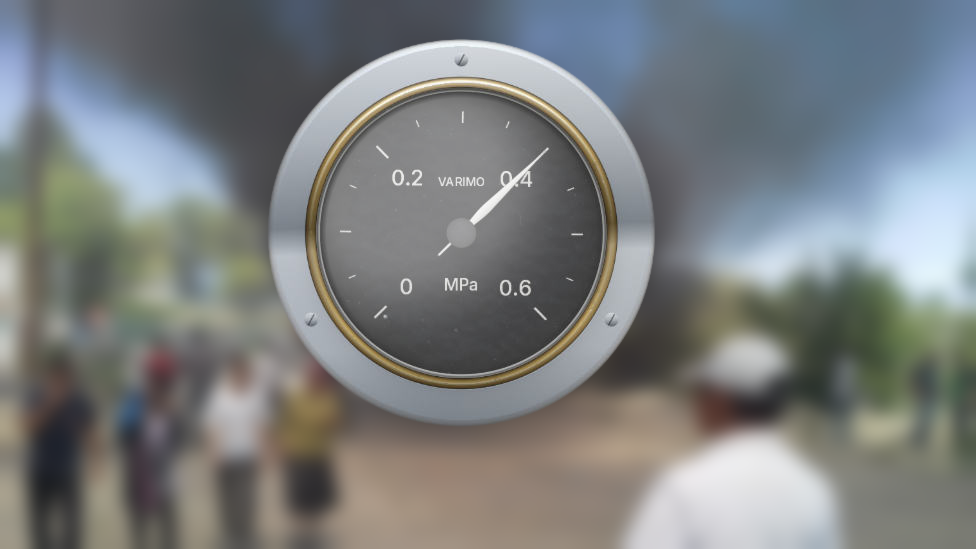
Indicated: value=0.4 unit=MPa
